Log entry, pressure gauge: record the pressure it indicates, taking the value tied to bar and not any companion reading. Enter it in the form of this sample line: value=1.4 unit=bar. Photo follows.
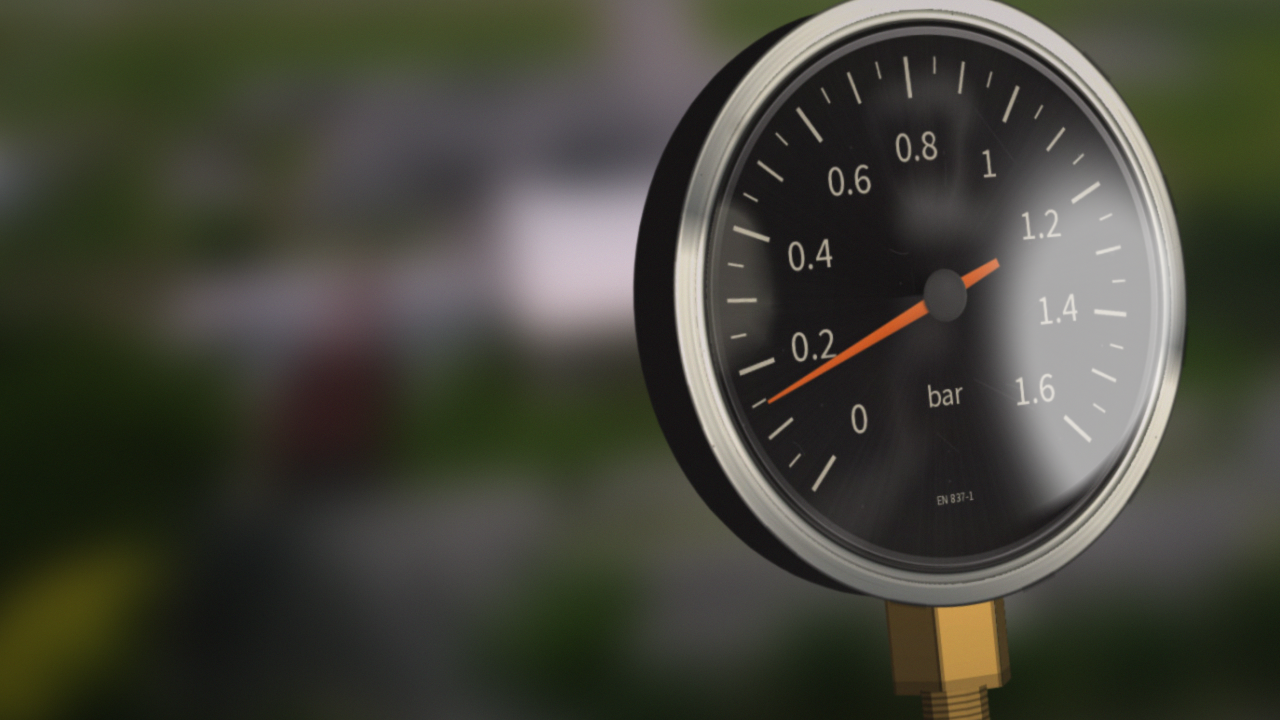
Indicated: value=0.15 unit=bar
